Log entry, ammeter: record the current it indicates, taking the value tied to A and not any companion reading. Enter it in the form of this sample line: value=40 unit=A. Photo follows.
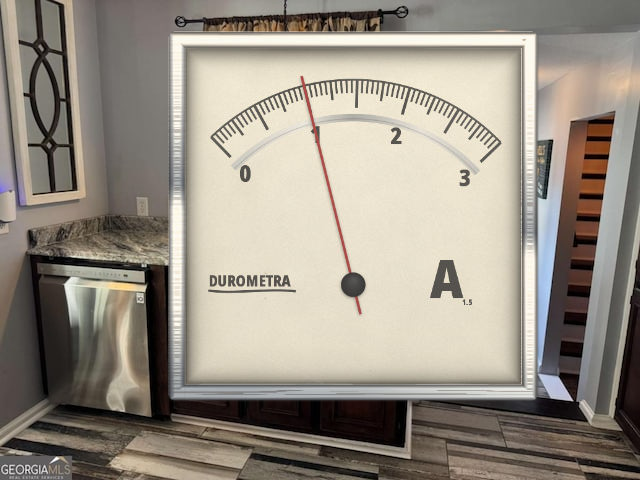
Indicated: value=1 unit=A
